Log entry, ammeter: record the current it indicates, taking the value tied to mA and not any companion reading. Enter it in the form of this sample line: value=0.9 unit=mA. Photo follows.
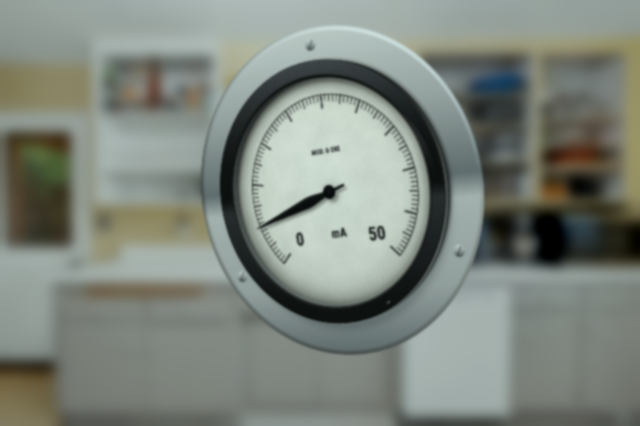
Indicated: value=5 unit=mA
